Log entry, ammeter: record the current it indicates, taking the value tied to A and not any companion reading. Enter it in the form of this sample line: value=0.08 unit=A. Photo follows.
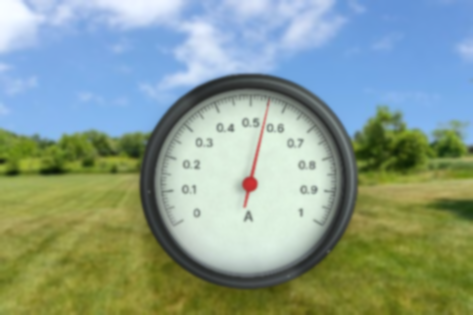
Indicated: value=0.55 unit=A
